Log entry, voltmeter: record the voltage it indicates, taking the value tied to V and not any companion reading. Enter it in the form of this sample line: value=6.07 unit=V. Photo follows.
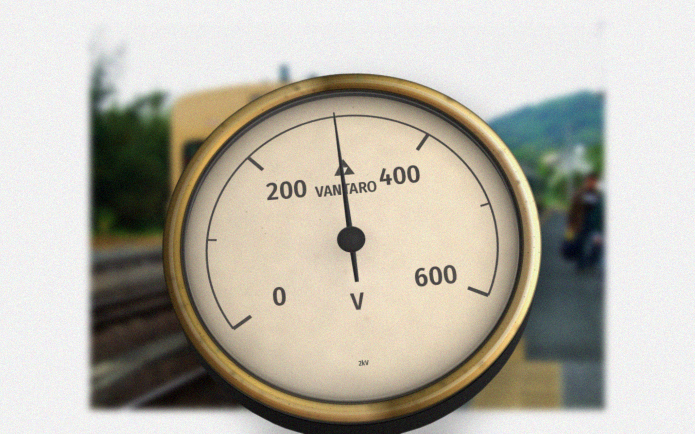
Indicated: value=300 unit=V
